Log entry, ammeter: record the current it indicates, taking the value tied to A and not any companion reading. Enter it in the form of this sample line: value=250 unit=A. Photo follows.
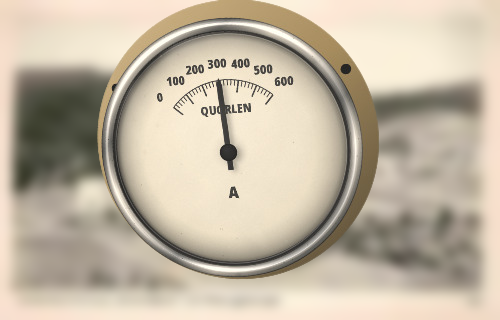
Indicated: value=300 unit=A
